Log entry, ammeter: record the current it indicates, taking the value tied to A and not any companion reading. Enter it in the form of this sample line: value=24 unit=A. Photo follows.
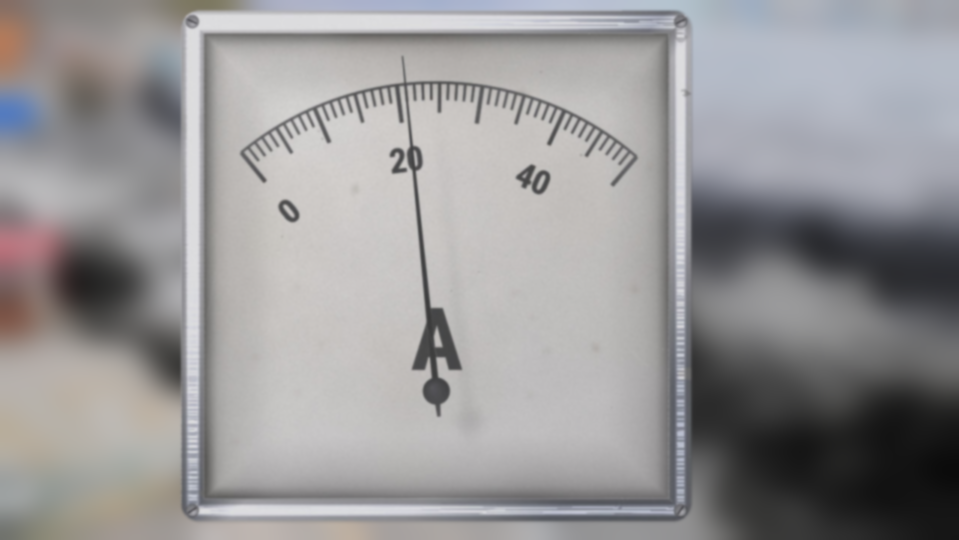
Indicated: value=21 unit=A
